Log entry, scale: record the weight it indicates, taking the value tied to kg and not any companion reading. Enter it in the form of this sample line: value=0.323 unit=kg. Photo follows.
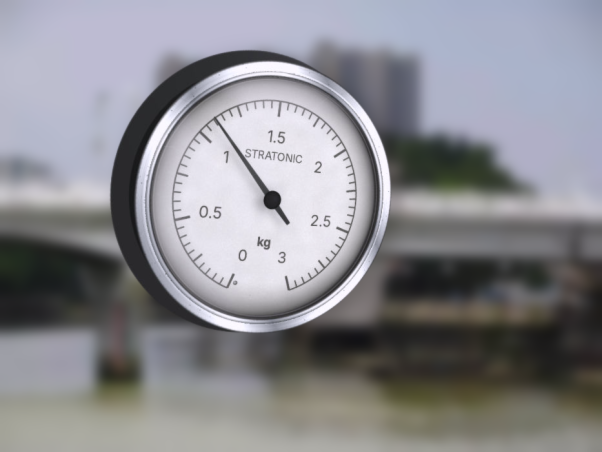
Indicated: value=1.1 unit=kg
